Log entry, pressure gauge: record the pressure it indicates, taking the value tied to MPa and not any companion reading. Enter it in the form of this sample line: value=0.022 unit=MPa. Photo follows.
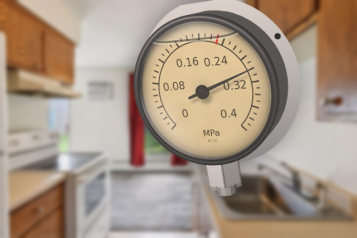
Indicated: value=0.3 unit=MPa
